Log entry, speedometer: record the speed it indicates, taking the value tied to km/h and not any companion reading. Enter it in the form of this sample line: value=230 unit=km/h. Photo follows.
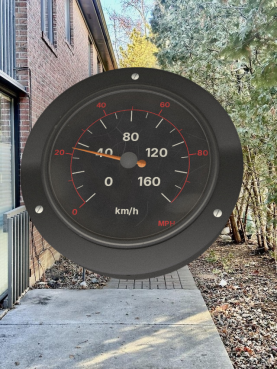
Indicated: value=35 unit=km/h
